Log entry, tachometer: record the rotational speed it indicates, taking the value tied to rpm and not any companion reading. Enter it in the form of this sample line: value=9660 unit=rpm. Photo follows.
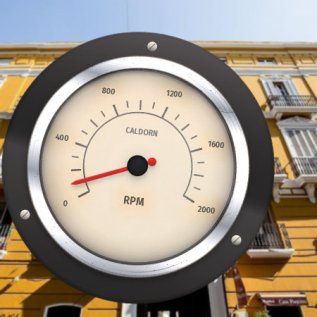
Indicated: value=100 unit=rpm
